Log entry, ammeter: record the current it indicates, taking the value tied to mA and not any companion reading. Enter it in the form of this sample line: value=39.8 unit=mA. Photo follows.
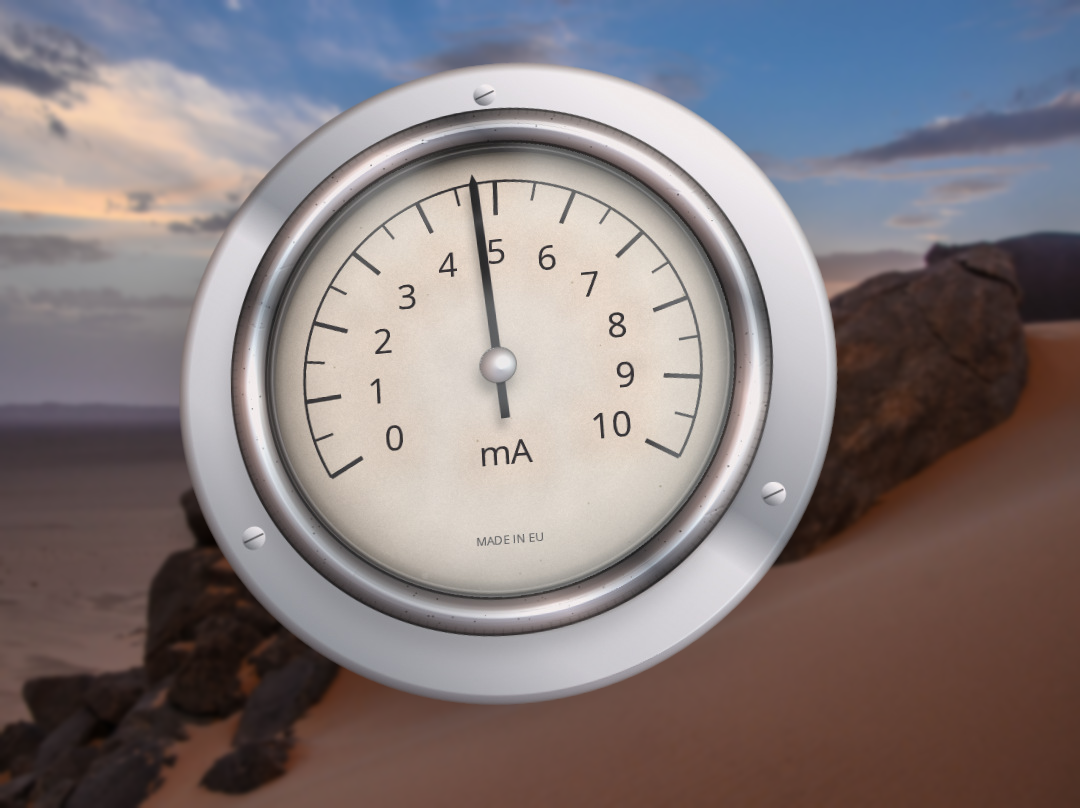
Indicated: value=4.75 unit=mA
